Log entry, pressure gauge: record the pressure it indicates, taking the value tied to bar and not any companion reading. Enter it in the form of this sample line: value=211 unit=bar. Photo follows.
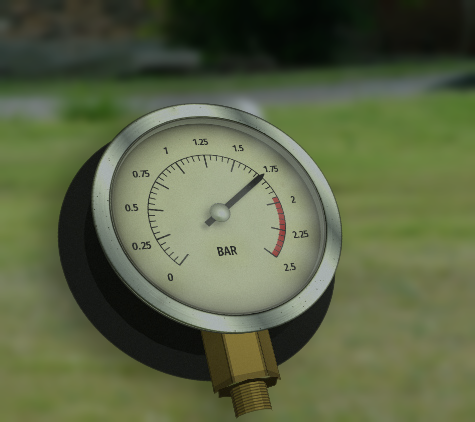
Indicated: value=1.75 unit=bar
